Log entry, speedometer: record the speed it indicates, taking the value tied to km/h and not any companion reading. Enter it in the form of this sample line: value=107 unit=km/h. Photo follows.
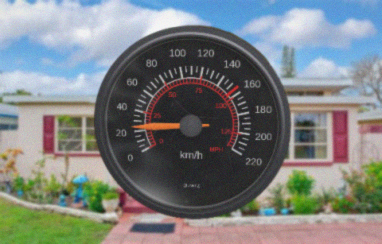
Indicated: value=25 unit=km/h
